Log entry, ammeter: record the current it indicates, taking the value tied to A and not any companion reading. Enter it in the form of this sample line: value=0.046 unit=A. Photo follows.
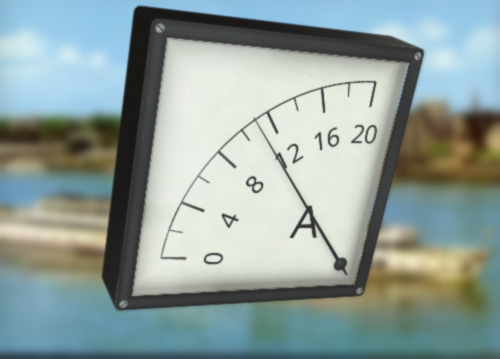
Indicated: value=11 unit=A
